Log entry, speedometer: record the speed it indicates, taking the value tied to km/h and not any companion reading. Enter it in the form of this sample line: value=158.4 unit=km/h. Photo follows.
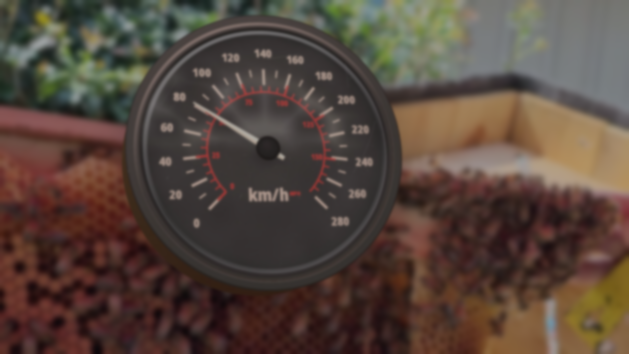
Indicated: value=80 unit=km/h
